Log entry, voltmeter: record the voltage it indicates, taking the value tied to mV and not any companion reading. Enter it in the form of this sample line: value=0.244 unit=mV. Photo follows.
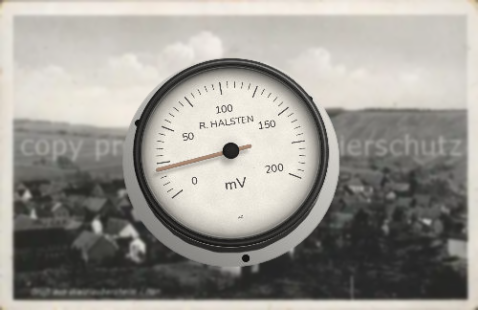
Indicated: value=20 unit=mV
